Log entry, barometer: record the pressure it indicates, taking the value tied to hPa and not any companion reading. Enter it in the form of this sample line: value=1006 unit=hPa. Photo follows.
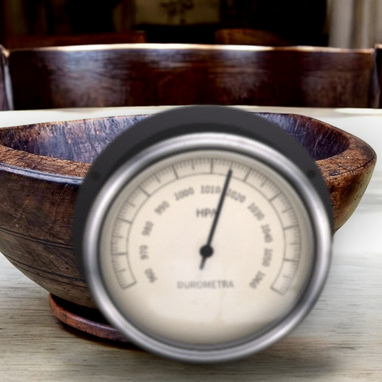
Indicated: value=1015 unit=hPa
